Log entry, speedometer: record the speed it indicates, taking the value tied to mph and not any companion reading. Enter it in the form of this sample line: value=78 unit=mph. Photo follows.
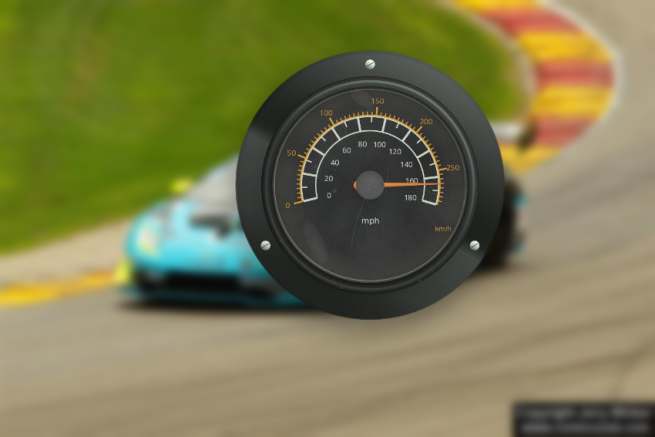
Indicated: value=165 unit=mph
